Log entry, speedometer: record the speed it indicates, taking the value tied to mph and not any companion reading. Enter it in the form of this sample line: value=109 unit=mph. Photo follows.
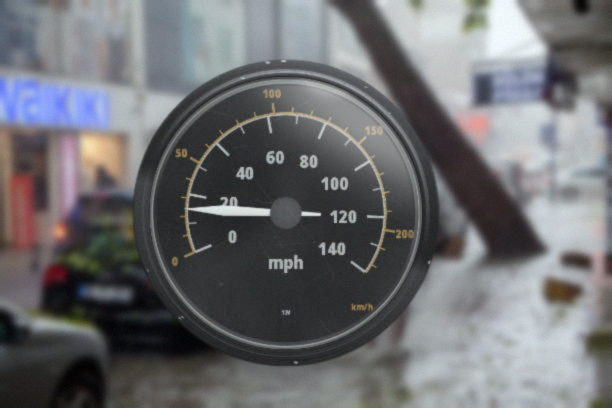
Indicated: value=15 unit=mph
